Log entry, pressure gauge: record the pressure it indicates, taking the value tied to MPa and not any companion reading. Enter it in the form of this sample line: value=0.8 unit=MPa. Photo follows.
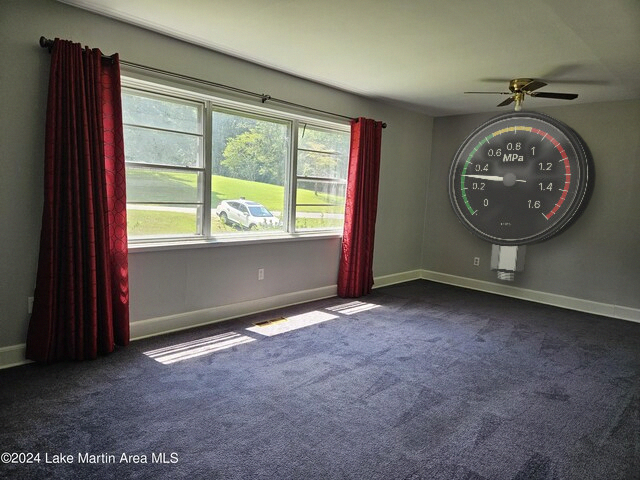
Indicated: value=0.3 unit=MPa
